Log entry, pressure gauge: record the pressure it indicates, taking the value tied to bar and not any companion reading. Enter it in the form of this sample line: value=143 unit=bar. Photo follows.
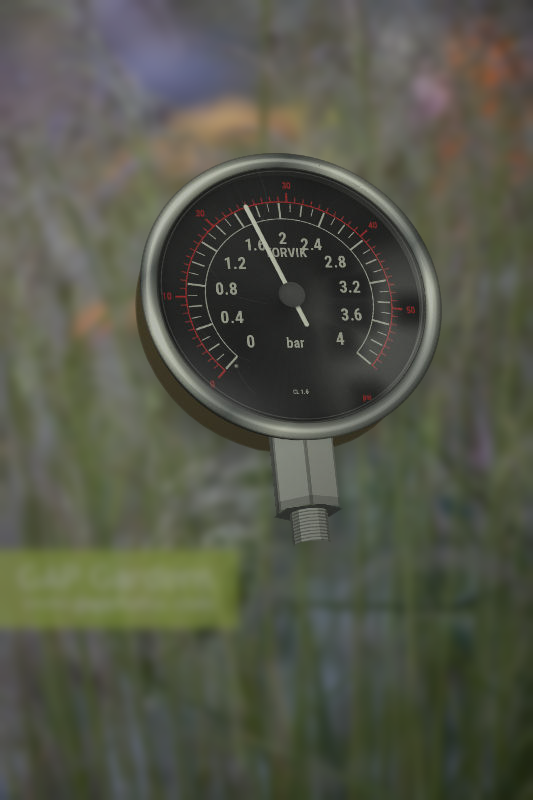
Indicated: value=1.7 unit=bar
